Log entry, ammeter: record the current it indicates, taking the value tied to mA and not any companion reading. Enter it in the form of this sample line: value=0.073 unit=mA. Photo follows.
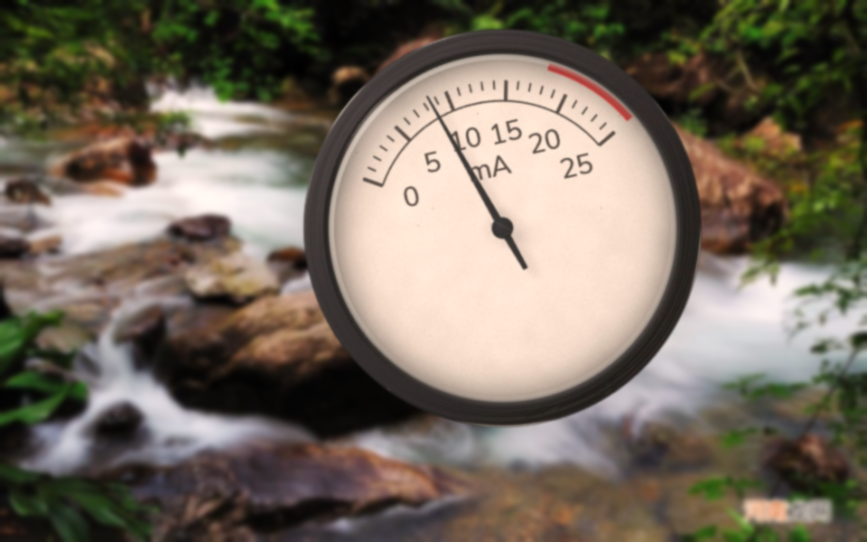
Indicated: value=8.5 unit=mA
